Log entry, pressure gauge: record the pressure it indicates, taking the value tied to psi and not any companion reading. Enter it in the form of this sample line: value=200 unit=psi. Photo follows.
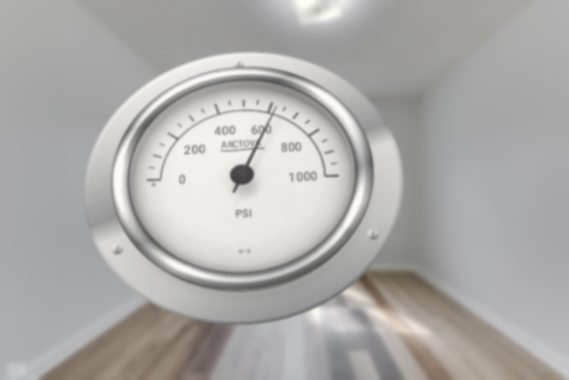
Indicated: value=625 unit=psi
